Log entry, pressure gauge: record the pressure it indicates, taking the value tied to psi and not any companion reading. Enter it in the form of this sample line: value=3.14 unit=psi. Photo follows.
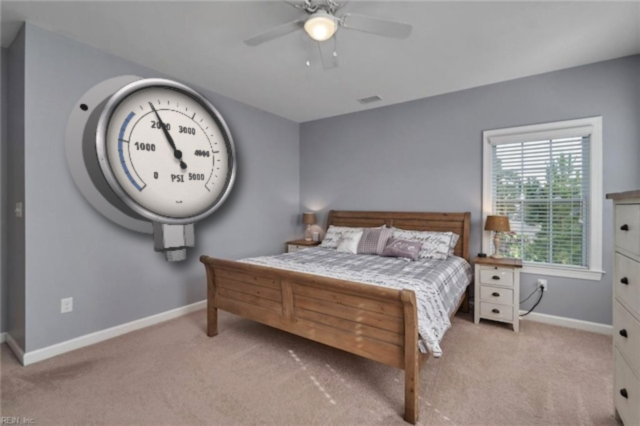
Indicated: value=2000 unit=psi
